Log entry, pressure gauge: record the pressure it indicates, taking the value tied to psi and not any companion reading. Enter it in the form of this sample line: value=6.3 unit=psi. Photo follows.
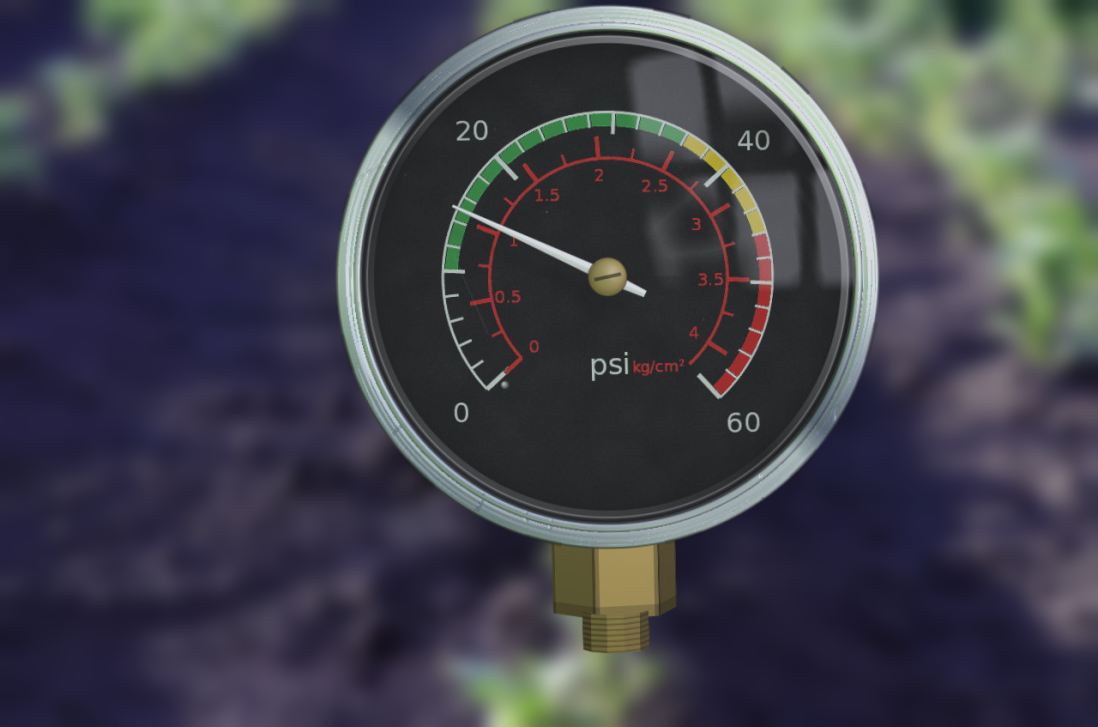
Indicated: value=15 unit=psi
